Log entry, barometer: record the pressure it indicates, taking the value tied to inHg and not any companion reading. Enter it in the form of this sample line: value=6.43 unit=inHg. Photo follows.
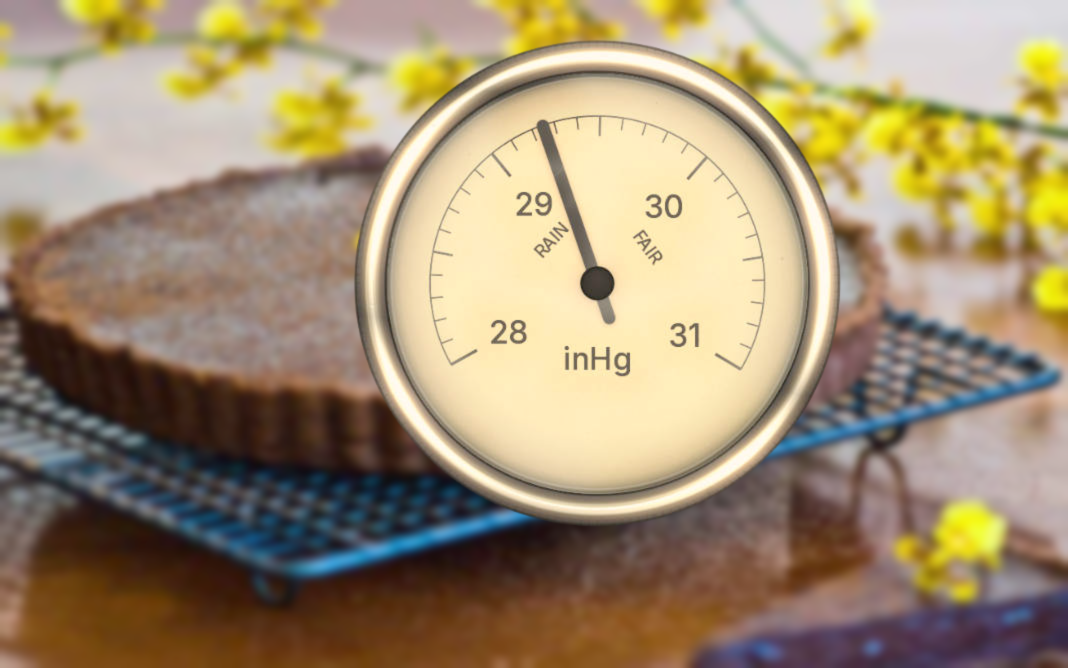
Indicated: value=29.25 unit=inHg
